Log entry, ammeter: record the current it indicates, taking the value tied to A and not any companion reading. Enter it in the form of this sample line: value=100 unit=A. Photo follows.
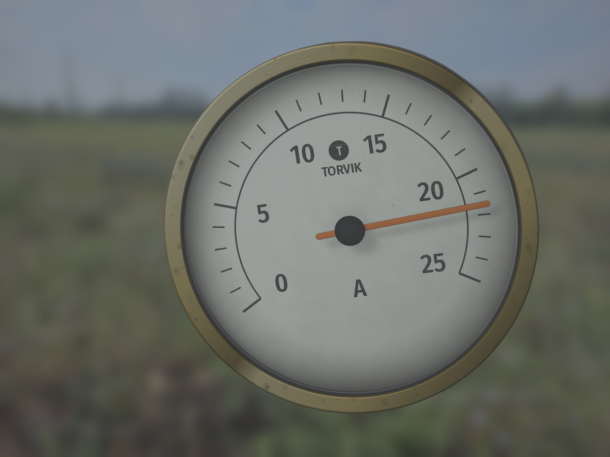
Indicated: value=21.5 unit=A
